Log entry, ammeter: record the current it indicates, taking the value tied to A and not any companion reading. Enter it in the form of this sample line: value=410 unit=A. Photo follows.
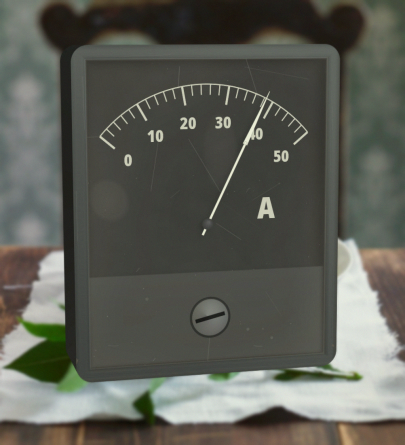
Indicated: value=38 unit=A
